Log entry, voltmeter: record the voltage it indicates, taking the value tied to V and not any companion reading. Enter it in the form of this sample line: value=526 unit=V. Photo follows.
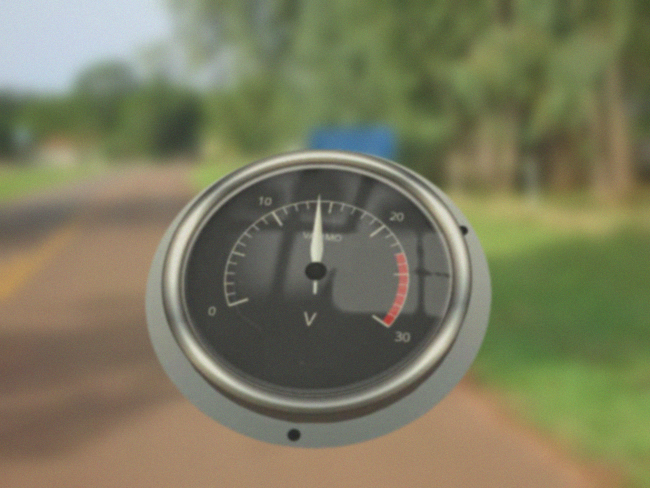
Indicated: value=14 unit=V
